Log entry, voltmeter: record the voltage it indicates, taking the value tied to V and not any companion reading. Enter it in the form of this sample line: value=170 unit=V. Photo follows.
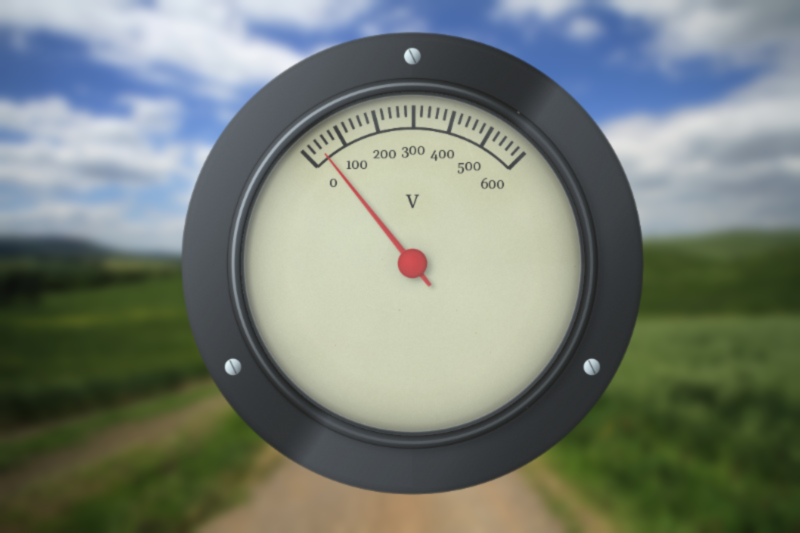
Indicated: value=40 unit=V
